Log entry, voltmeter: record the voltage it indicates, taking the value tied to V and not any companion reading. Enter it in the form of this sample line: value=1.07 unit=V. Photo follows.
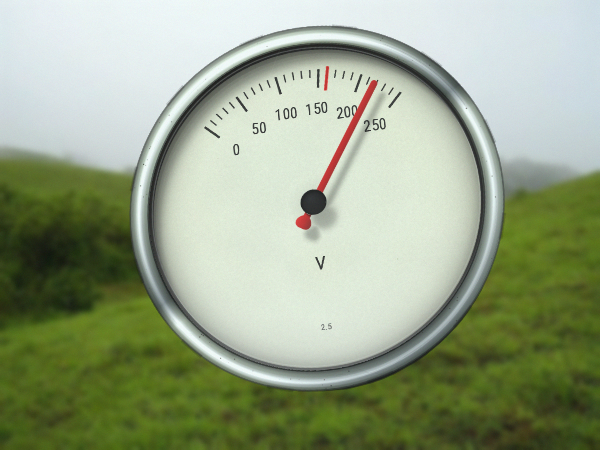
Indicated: value=220 unit=V
